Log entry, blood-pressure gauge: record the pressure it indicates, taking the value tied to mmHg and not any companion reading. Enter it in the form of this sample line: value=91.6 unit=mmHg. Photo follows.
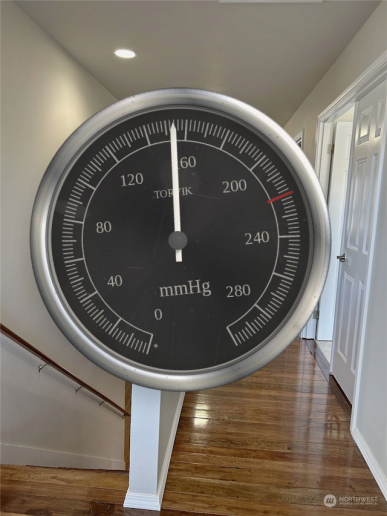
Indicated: value=154 unit=mmHg
